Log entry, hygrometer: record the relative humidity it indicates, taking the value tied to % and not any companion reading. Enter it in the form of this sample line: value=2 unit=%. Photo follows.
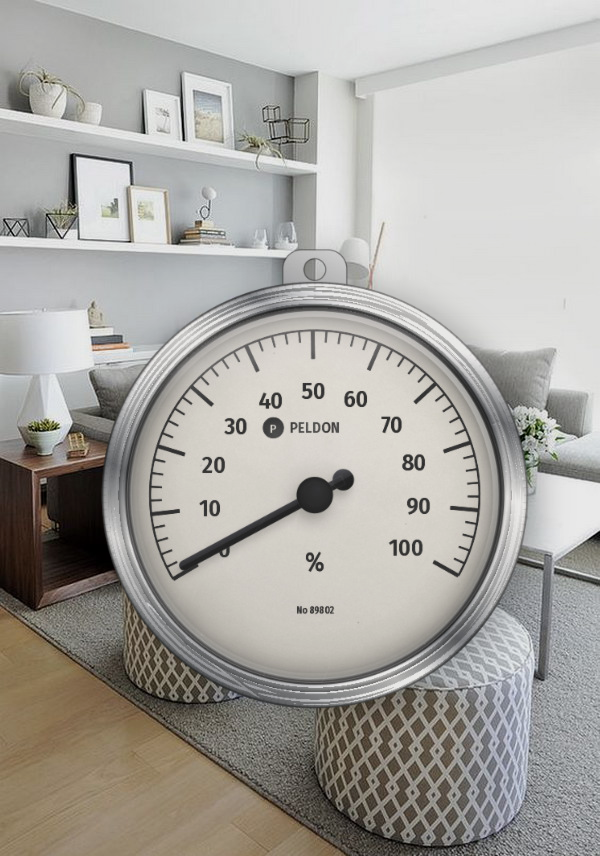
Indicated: value=1 unit=%
